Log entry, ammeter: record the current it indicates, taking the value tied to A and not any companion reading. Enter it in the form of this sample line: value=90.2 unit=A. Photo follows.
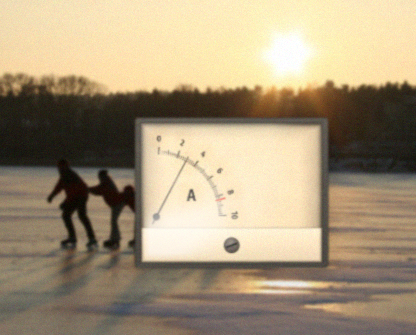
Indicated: value=3 unit=A
